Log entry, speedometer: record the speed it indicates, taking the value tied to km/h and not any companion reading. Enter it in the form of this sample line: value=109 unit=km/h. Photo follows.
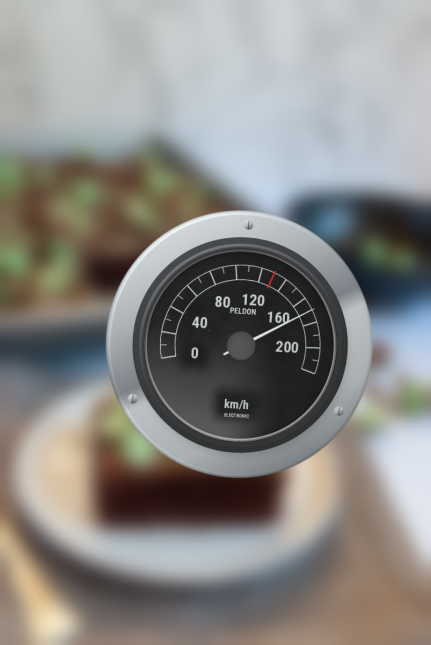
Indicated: value=170 unit=km/h
